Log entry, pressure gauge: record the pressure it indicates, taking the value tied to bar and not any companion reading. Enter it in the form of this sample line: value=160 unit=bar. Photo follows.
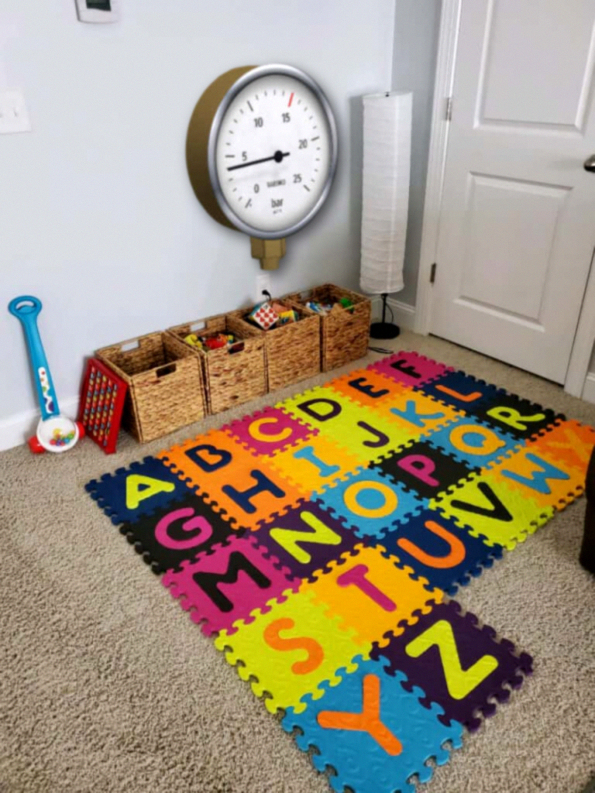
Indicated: value=4 unit=bar
